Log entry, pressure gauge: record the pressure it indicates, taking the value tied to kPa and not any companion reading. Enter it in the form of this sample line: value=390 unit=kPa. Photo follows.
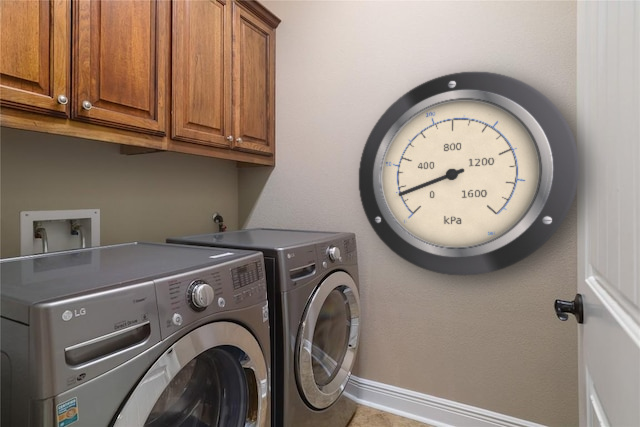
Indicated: value=150 unit=kPa
